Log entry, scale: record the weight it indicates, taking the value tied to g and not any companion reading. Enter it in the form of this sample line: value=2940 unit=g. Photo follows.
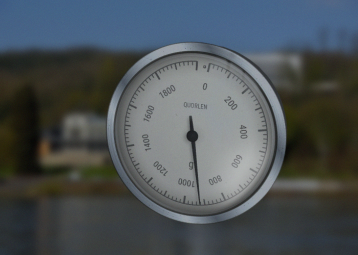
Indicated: value=920 unit=g
